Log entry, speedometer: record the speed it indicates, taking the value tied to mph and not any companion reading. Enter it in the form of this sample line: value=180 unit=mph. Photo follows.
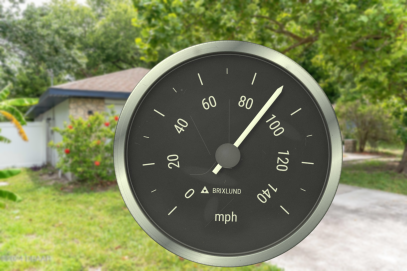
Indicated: value=90 unit=mph
